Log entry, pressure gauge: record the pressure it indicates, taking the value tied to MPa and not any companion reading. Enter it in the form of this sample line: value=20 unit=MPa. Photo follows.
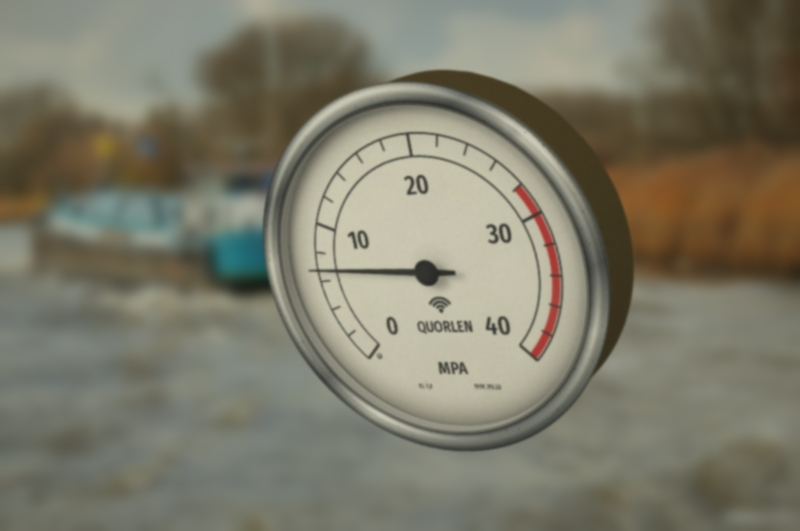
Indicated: value=7 unit=MPa
